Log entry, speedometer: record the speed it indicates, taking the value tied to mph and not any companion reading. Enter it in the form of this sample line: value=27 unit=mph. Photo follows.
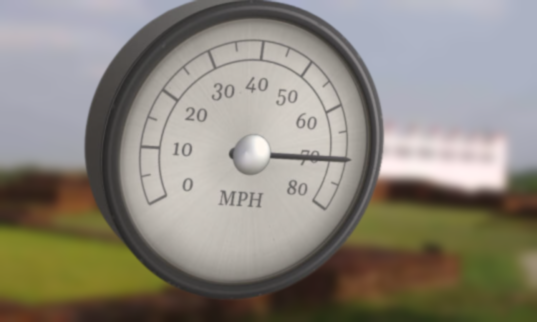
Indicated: value=70 unit=mph
